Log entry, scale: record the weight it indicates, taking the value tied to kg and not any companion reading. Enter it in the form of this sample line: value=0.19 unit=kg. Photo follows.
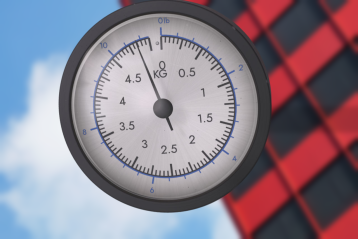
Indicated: value=4.85 unit=kg
